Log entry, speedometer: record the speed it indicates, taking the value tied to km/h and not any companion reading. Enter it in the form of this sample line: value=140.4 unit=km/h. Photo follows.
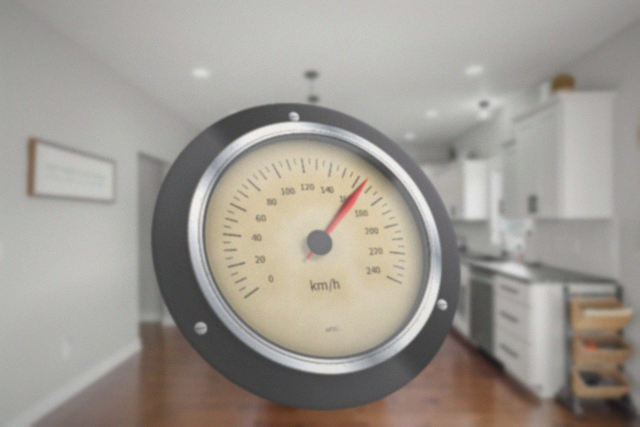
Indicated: value=165 unit=km/h
